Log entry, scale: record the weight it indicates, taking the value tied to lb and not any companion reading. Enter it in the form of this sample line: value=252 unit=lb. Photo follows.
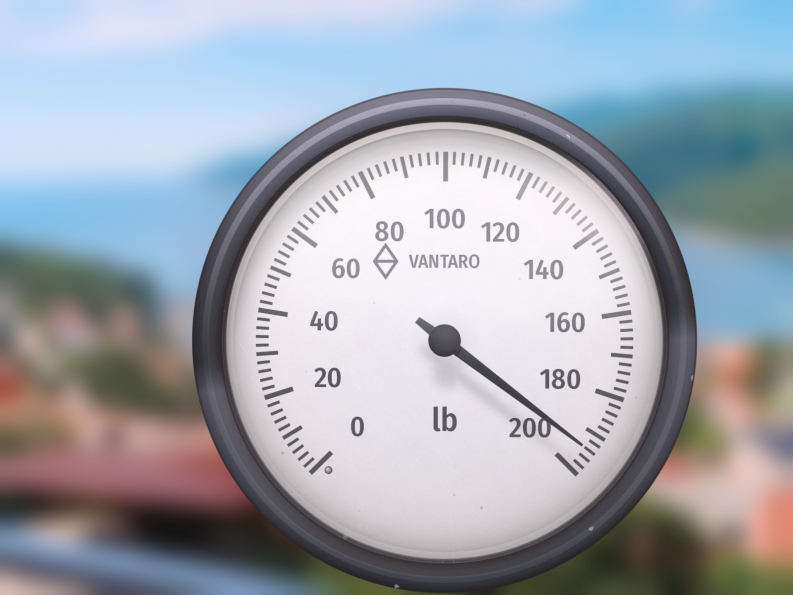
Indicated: value=194 unit=lb
